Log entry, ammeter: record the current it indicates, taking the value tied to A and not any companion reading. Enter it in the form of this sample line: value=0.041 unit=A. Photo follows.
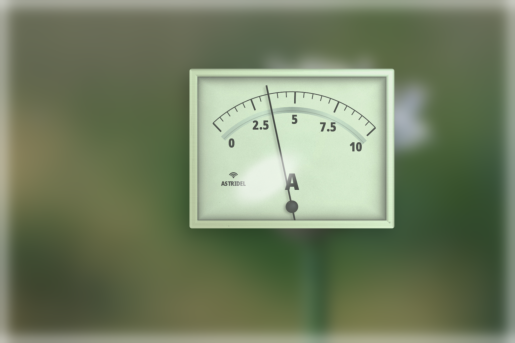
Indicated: value=3.5 unit=A
